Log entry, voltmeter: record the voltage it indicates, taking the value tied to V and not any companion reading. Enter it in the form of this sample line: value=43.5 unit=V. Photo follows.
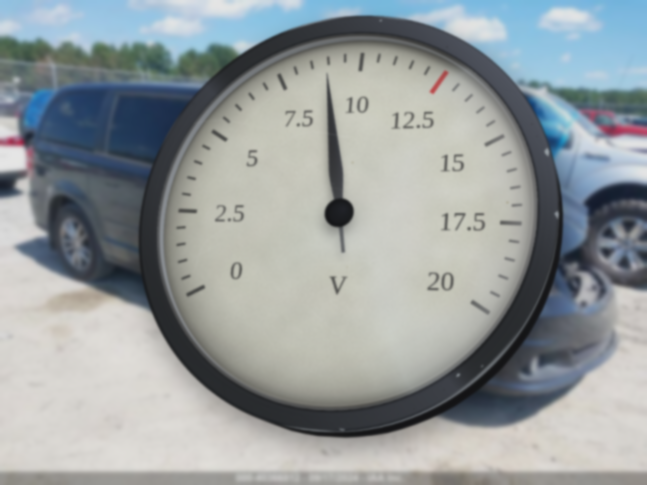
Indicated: value=9 unit=V
